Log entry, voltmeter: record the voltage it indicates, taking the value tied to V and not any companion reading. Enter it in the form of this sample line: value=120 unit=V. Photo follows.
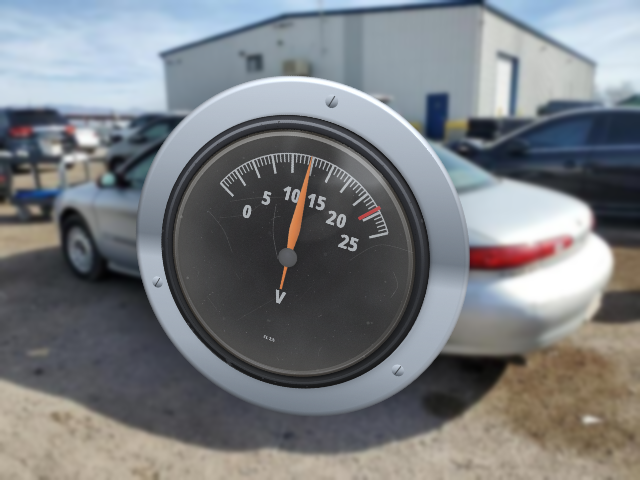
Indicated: value=12.5 unit=V
